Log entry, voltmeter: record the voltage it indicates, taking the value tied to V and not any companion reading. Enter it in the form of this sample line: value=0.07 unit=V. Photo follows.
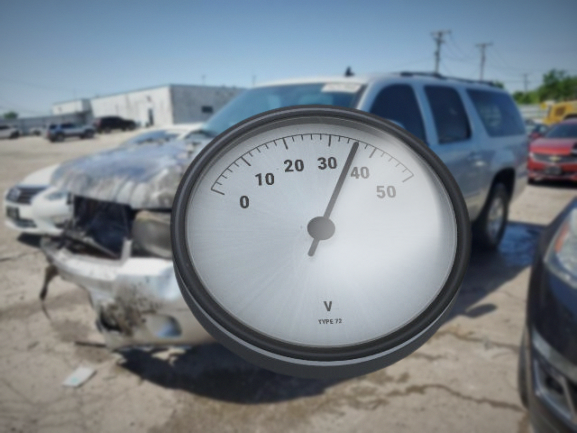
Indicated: value=36 unit=V
